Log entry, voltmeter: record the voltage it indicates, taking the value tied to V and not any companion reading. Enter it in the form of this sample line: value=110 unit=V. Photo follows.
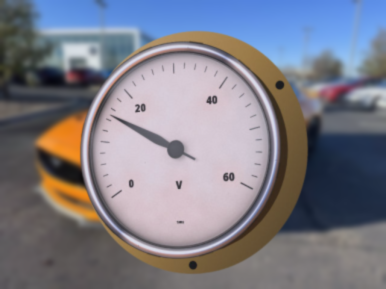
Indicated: value=15 unit=V
